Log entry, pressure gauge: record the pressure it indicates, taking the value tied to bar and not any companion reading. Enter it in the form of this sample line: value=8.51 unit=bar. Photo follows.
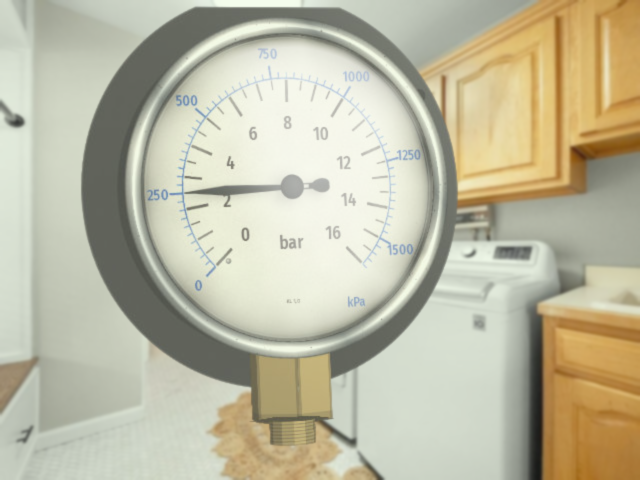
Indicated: value=2.5 unit=bar
